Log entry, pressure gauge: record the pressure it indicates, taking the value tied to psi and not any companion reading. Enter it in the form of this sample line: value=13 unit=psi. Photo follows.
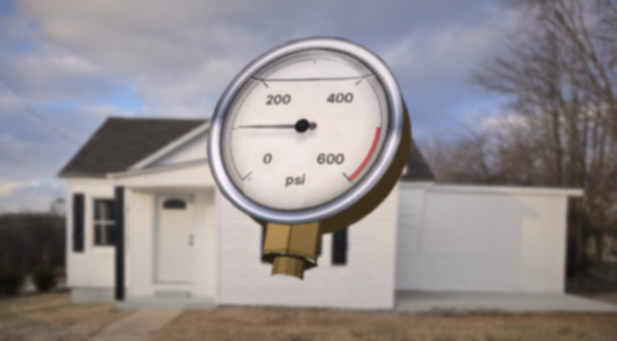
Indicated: value=100 unit=psi
